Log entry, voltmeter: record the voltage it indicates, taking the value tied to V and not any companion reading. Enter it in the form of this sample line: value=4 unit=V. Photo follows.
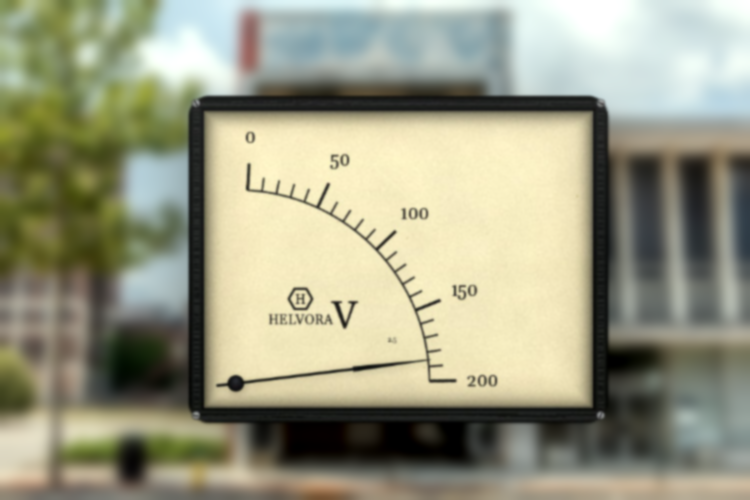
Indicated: value=185 unit=V
